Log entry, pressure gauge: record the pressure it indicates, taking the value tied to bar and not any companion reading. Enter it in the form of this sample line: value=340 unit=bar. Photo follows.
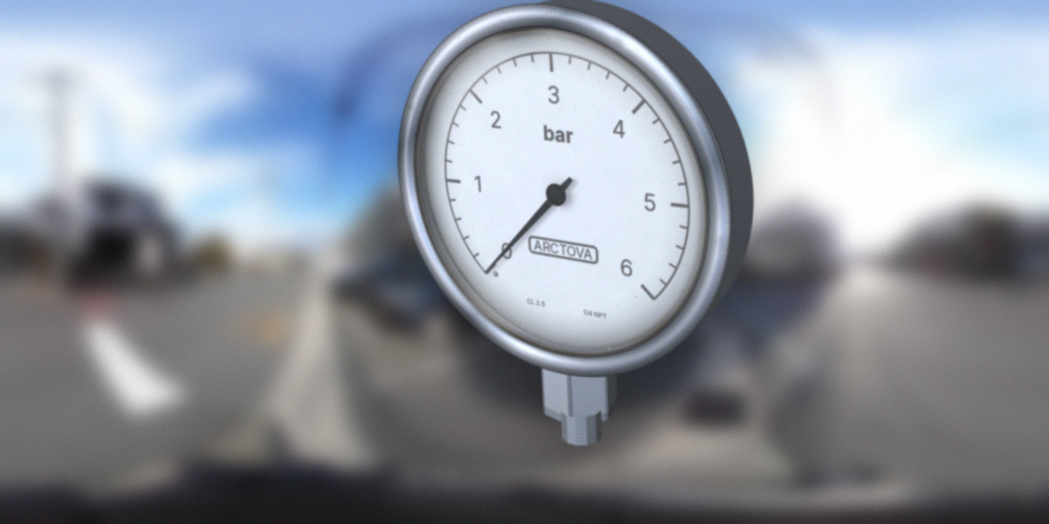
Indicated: value=0 unit=bar
